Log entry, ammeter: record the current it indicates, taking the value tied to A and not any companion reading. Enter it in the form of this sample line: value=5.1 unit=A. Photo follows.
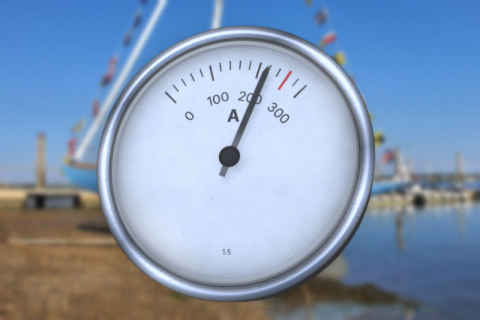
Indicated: value=220 unit=A
